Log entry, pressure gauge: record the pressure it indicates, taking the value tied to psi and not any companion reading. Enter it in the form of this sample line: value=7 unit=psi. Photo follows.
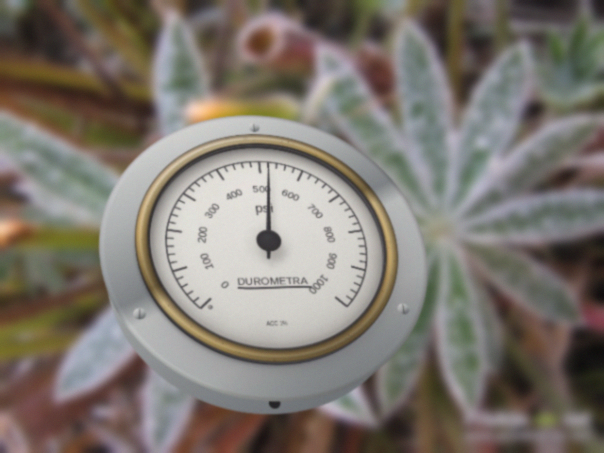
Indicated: value=520 unit=psi
